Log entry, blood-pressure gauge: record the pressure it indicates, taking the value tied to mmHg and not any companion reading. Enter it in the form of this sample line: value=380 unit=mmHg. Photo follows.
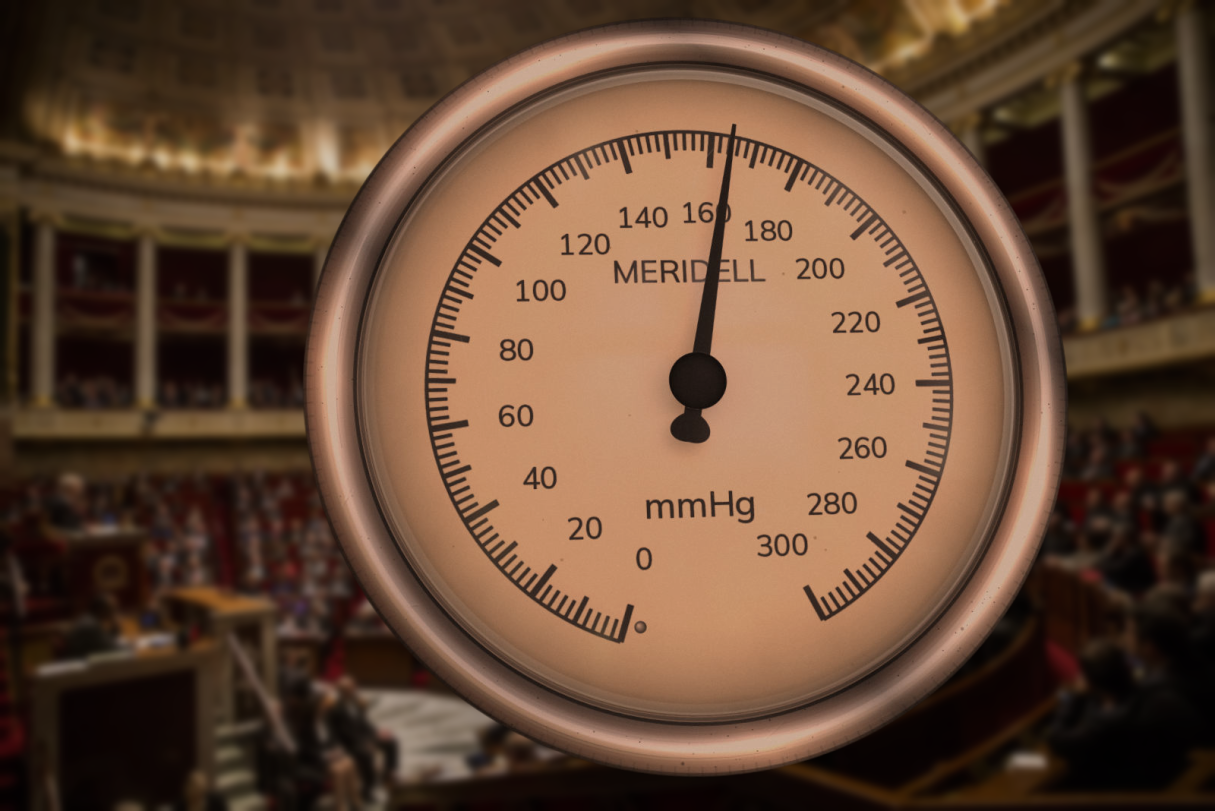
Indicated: value=164 unit=mmHg
